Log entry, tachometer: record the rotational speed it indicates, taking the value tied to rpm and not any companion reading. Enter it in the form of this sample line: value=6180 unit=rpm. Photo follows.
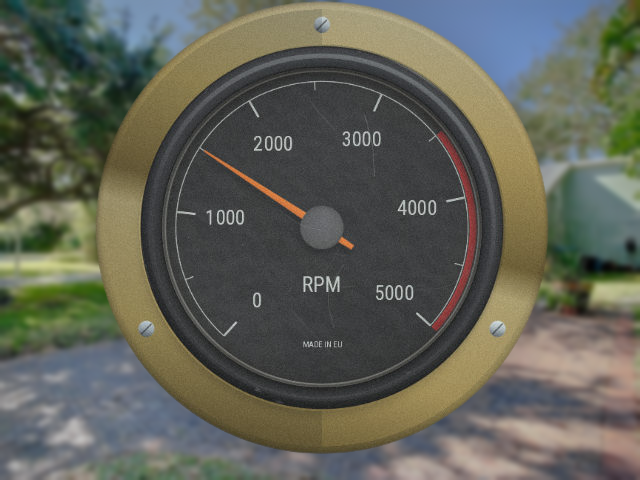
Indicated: value=1500 unit=rpm
